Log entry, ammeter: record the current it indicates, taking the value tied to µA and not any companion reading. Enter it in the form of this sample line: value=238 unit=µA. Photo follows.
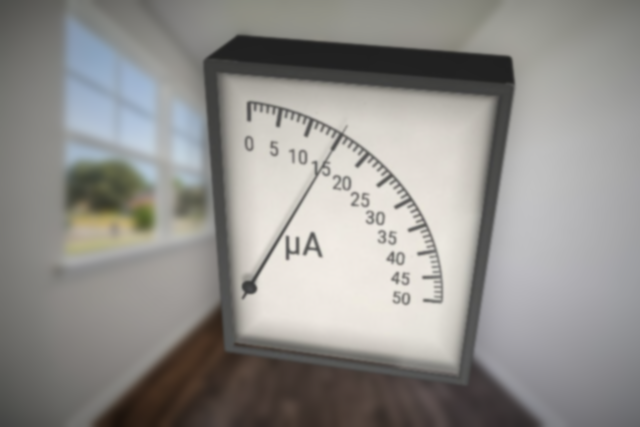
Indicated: value=15 unit=µA
